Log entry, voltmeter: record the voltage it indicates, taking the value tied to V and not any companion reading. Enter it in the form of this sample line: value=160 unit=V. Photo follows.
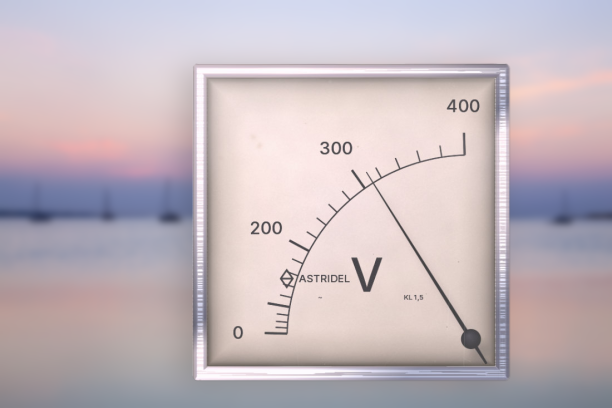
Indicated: value=310 unit=V
